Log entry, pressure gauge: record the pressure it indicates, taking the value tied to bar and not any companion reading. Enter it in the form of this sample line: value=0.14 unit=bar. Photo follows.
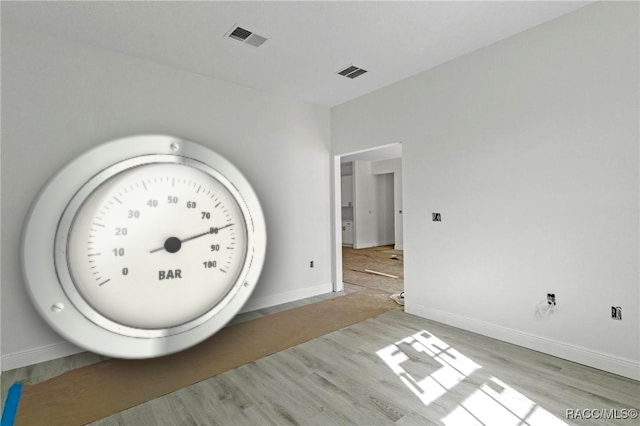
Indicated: value=80 unit=bar
